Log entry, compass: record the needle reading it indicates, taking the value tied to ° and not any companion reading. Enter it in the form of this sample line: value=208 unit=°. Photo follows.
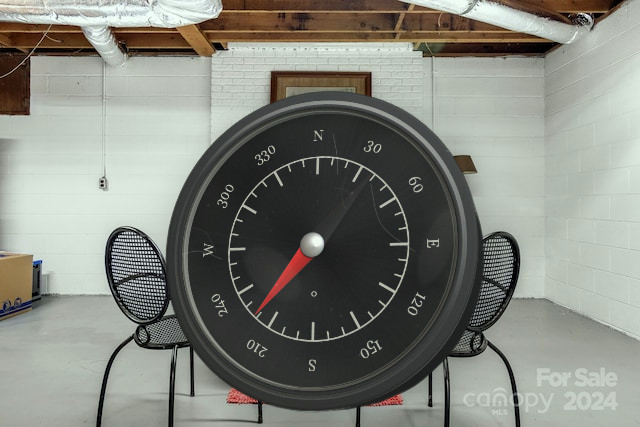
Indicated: value=220 unit=°
